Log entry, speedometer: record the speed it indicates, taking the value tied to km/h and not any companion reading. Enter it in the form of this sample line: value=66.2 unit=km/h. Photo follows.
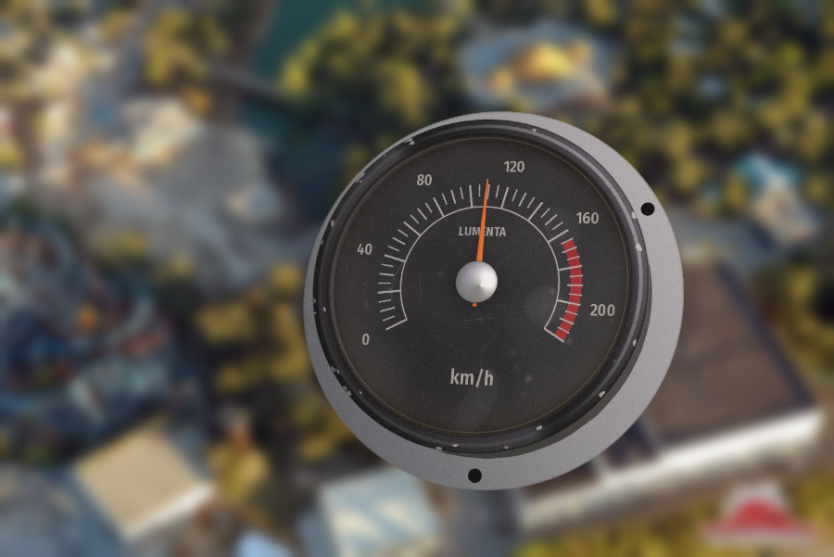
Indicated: value=110 unit=km/h
